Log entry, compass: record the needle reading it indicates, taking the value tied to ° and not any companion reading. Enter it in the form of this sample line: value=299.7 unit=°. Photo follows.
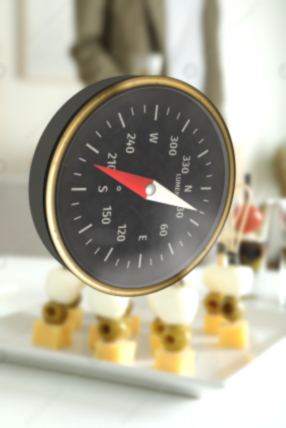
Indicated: value=200 unit=°
